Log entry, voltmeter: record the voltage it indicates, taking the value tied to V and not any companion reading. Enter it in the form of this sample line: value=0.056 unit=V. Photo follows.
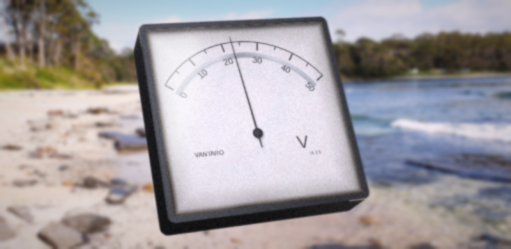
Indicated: value=22.5 unit=V
